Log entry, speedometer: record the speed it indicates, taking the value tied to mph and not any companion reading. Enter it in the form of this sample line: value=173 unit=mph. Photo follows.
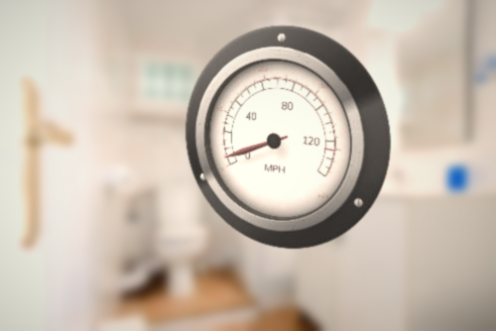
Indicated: value=5 unit=mph
